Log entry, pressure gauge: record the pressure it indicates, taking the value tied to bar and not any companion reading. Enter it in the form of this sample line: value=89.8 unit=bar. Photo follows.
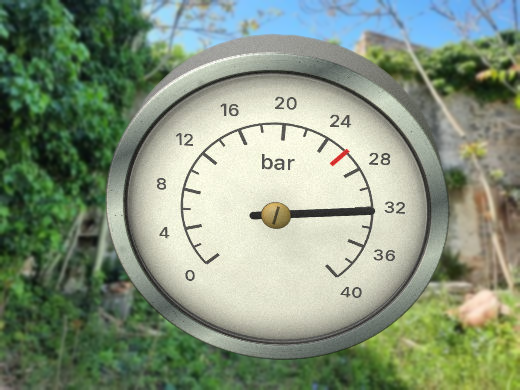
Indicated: value=32 unit=bar
